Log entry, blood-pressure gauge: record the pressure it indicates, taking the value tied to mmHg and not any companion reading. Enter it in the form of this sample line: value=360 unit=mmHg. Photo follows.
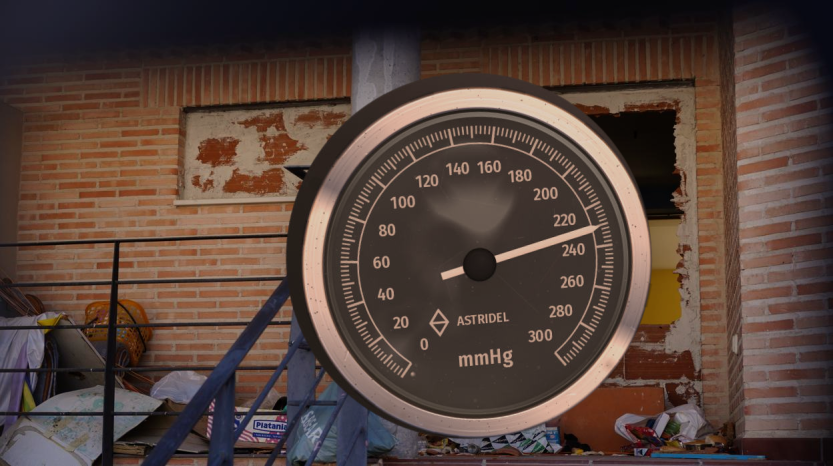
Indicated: value=230 unit=mmHg
